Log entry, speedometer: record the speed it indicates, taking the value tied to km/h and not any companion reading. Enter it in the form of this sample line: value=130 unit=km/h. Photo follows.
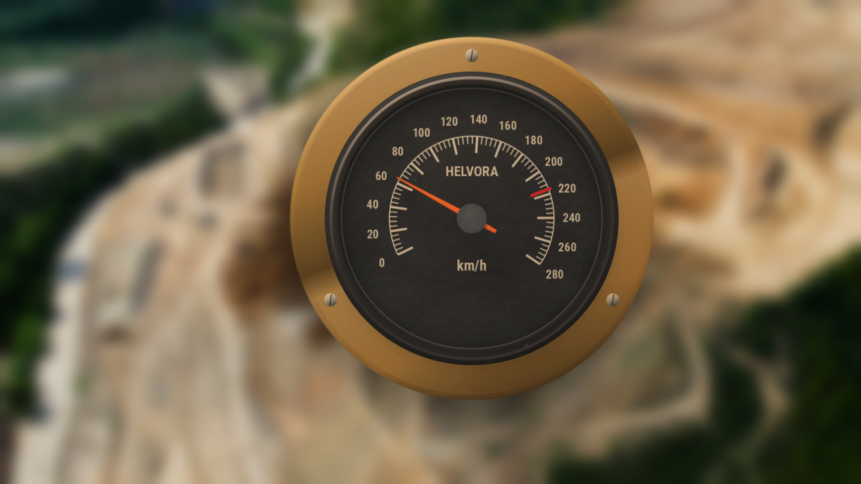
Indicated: value=64 unit=km/h
